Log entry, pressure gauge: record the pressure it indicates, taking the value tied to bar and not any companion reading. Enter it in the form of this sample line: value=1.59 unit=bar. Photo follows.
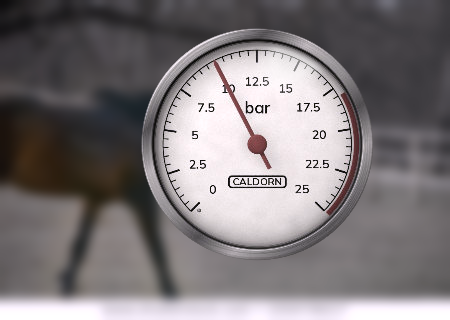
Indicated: value=10 unit=bar
